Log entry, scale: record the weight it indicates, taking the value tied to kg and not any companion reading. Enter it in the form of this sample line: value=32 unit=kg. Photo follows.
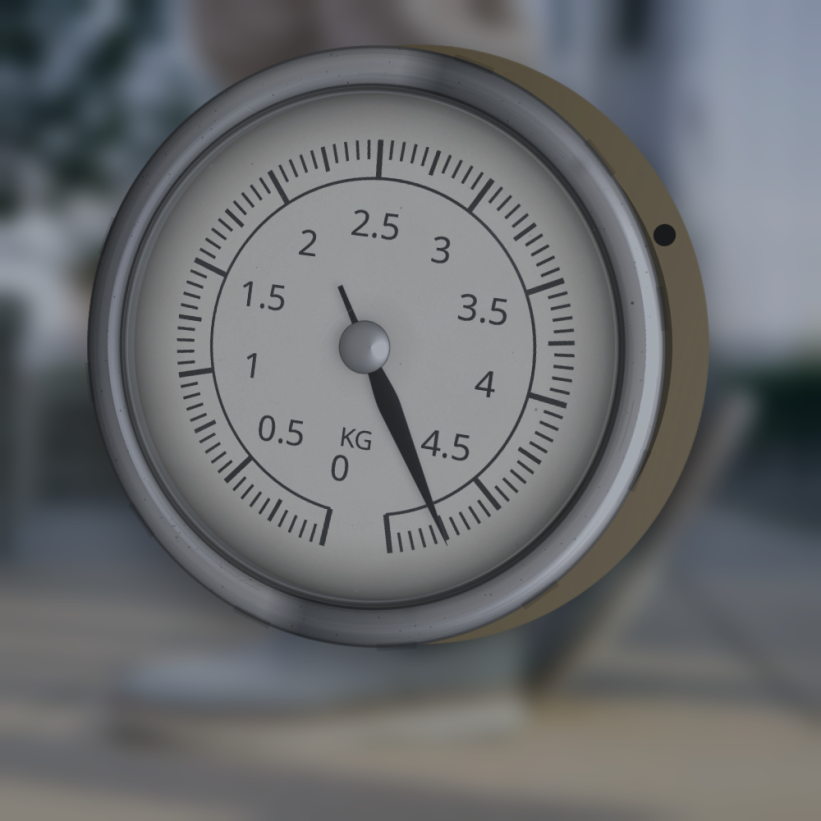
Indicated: value=4.75 unit=kg
